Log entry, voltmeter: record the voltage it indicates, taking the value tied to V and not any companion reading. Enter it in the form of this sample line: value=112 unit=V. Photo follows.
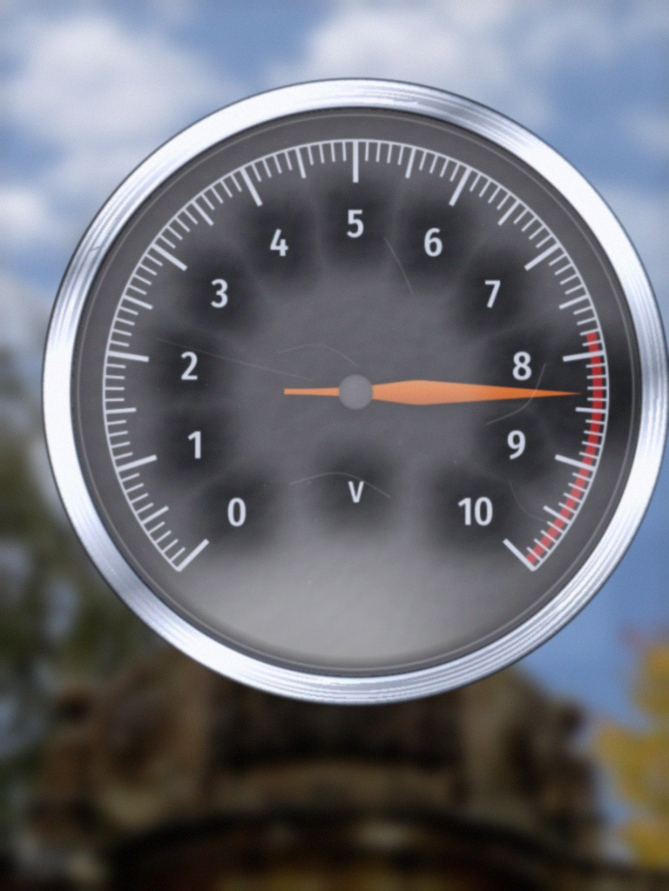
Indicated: value=8.35 unit=V
